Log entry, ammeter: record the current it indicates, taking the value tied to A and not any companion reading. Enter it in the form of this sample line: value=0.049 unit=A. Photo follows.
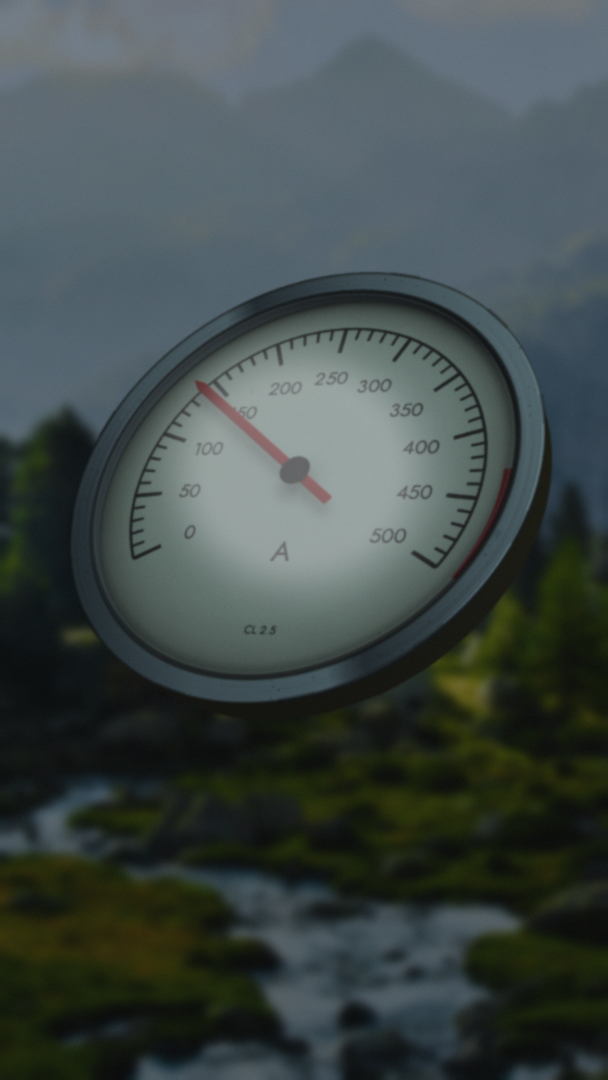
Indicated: value=140 unit=A
